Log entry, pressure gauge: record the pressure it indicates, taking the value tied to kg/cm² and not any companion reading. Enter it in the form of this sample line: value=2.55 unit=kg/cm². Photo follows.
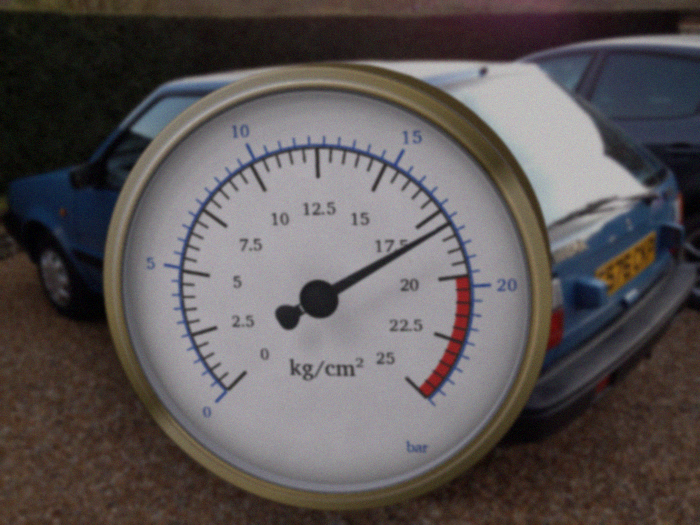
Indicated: value=18 unit=kg/cm²
